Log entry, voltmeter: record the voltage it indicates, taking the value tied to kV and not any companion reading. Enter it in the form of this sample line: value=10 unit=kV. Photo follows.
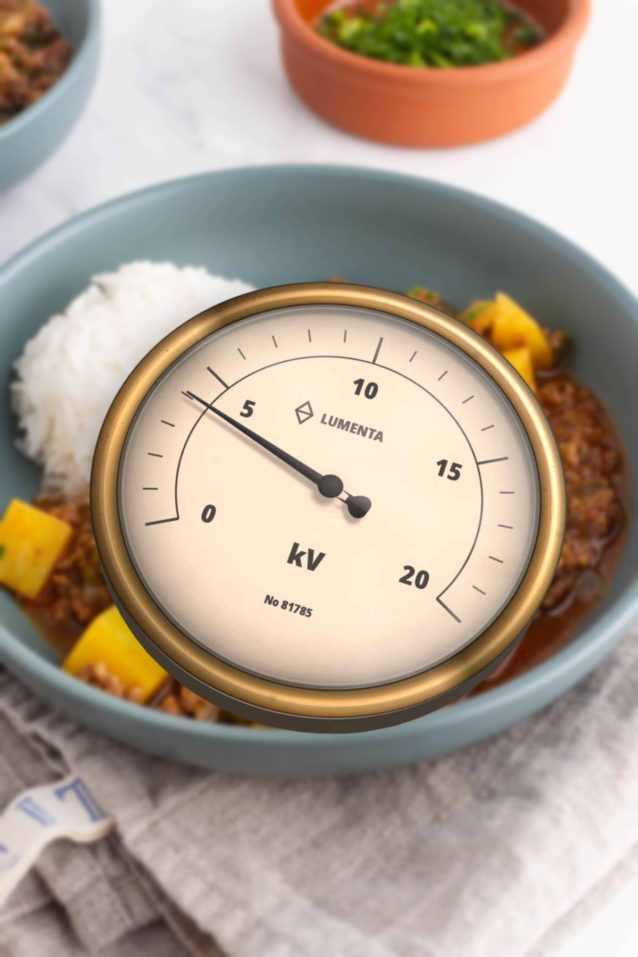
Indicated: value=4 unit=kV
